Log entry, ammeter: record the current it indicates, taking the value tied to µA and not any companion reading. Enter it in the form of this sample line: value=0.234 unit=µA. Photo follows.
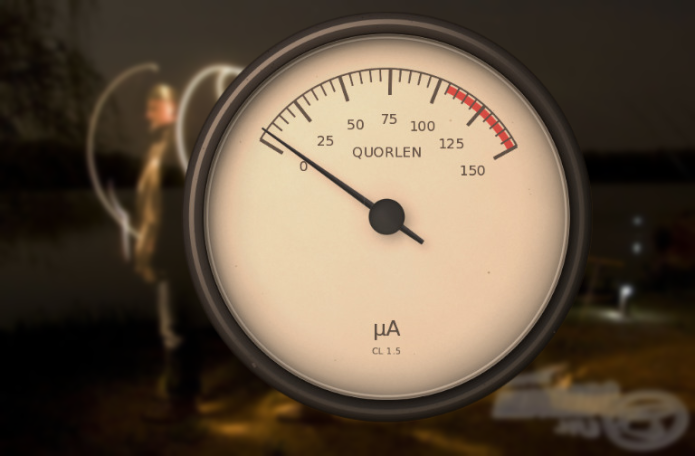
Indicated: value=5 unit=µA
